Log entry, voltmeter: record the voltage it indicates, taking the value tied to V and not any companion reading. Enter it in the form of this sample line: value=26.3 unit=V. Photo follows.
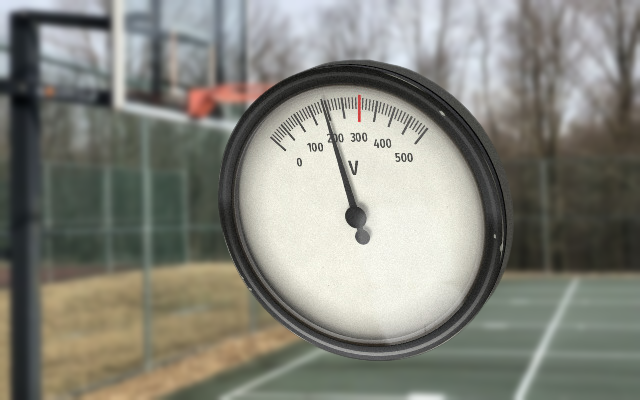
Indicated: value=200 unit=V
